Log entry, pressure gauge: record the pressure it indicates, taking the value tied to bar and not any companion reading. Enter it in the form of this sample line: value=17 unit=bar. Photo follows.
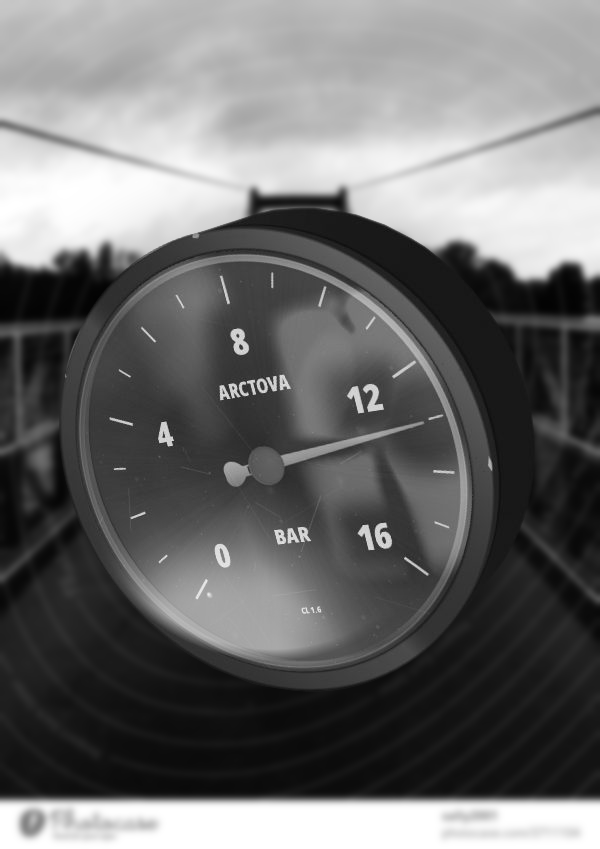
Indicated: value=13 unit=bar
